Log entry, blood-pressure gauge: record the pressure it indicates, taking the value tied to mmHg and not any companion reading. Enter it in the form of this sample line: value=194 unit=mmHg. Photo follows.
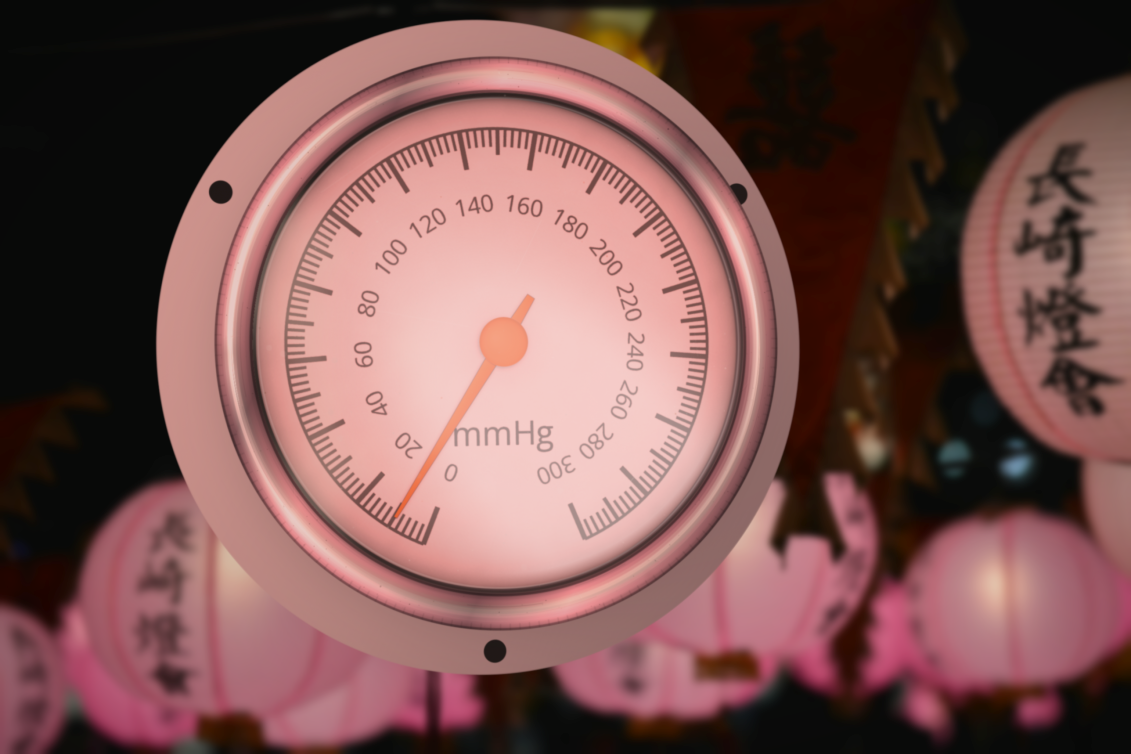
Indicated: value=10 unit=mmHg
